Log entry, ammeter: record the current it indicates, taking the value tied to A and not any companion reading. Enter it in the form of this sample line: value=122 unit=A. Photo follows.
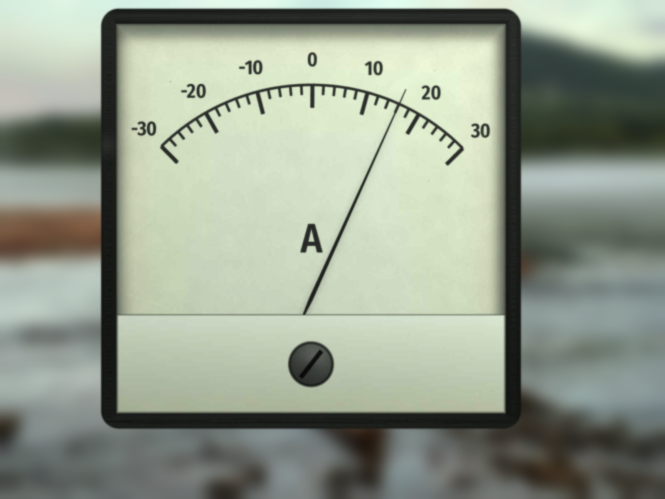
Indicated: value=16 unit=A
